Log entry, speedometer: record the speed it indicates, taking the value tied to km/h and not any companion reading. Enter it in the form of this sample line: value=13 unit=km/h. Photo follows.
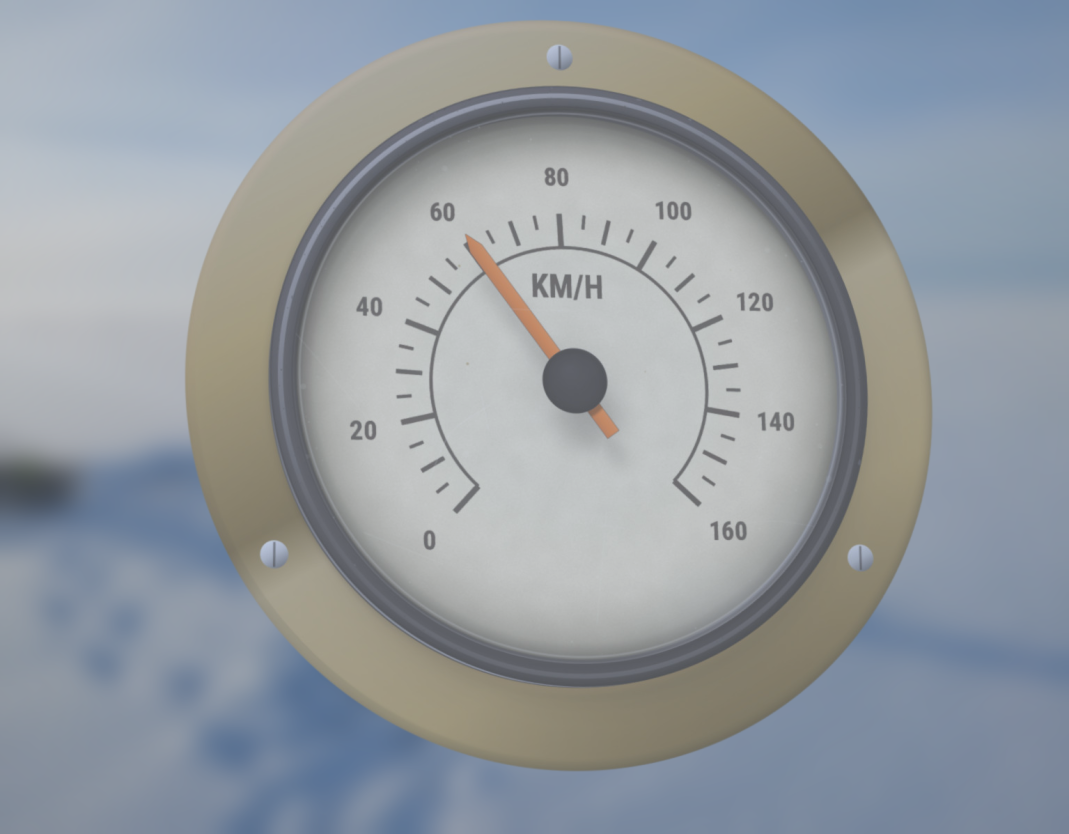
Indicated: value=60 unit=km/h
